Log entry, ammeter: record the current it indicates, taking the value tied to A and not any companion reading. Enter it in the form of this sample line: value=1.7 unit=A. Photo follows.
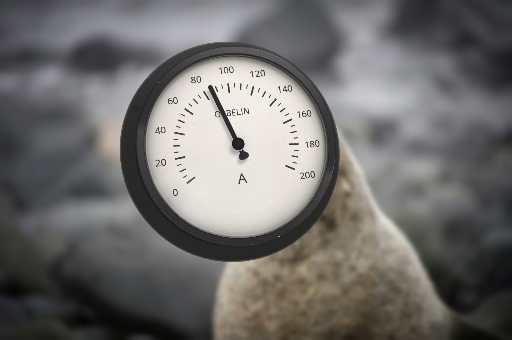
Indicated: value=85 unit=A
